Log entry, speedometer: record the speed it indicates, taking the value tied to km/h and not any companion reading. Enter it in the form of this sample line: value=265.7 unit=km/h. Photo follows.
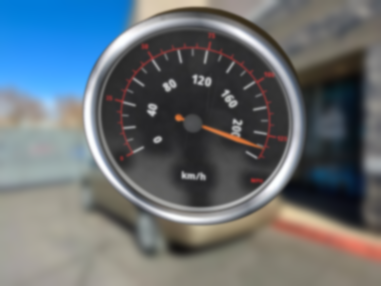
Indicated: value=210 unit=km/h
